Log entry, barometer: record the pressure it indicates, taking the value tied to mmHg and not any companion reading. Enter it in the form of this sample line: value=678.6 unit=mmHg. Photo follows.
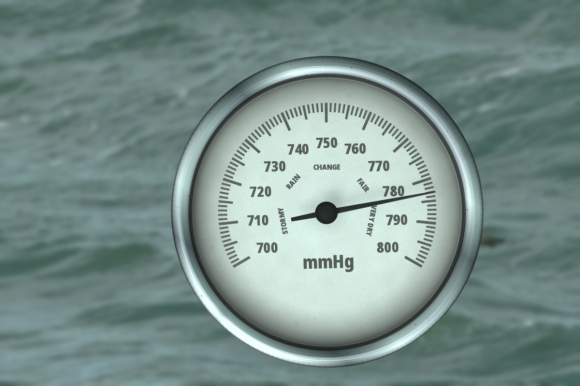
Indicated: value=783 unit=mmHg
